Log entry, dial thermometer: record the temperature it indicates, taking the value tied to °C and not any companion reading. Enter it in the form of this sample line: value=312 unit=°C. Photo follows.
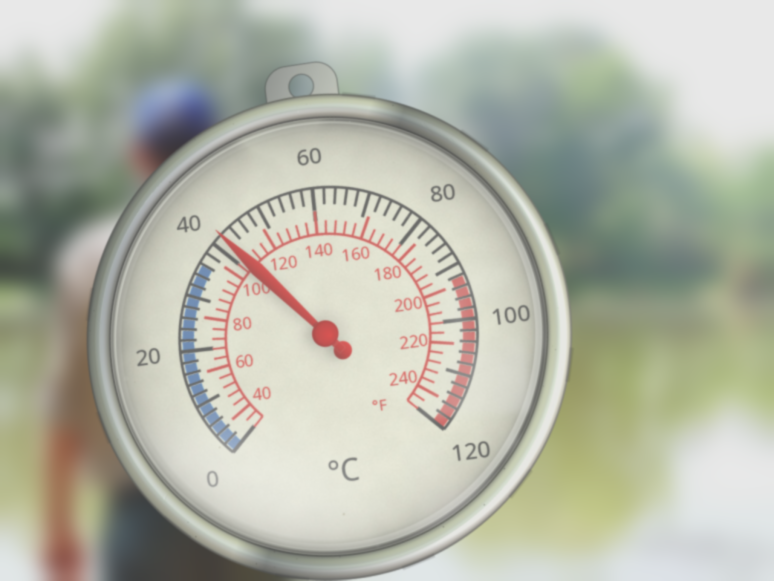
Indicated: value=42 unit=°C
